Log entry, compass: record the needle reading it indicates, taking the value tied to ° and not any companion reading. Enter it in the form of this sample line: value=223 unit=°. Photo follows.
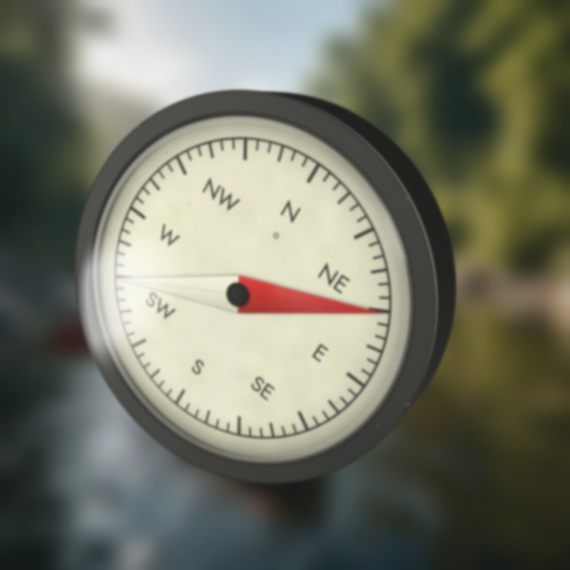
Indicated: value=60 unit=°
